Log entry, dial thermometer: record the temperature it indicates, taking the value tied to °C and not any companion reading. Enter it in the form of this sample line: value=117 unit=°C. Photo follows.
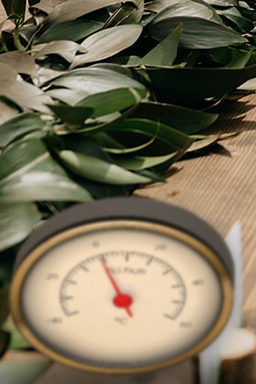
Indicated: value=0 unit=°C
